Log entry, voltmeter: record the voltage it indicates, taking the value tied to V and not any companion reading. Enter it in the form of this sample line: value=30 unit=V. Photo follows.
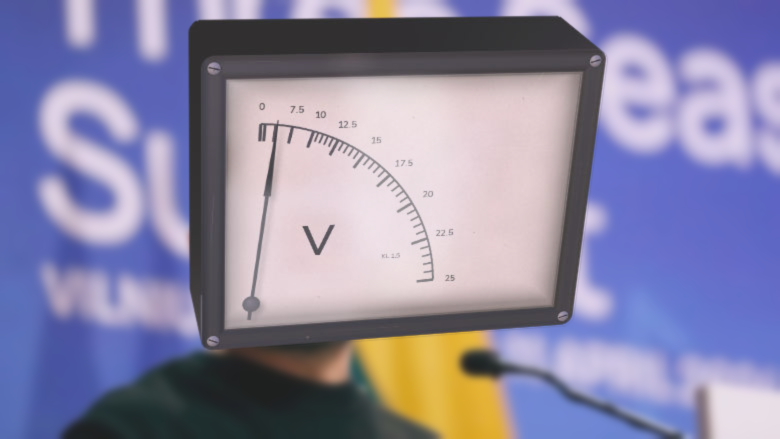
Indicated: value=5 unit=V
